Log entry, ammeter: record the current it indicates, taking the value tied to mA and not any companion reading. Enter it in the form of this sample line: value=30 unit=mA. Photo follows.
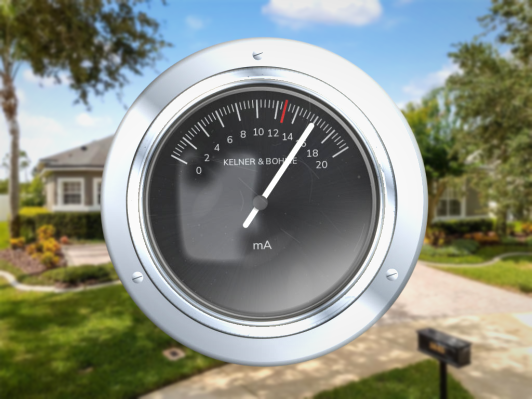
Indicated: value=16 unit=mA
